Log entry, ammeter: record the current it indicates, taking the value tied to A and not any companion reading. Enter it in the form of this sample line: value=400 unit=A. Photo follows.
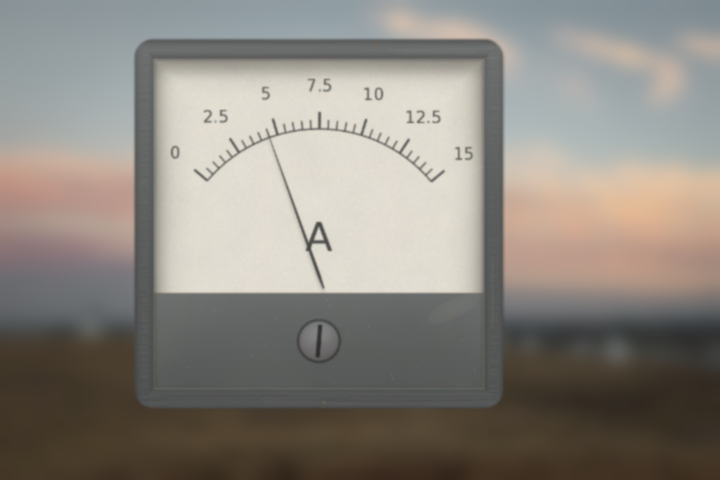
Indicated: value=4.5 unit=A
